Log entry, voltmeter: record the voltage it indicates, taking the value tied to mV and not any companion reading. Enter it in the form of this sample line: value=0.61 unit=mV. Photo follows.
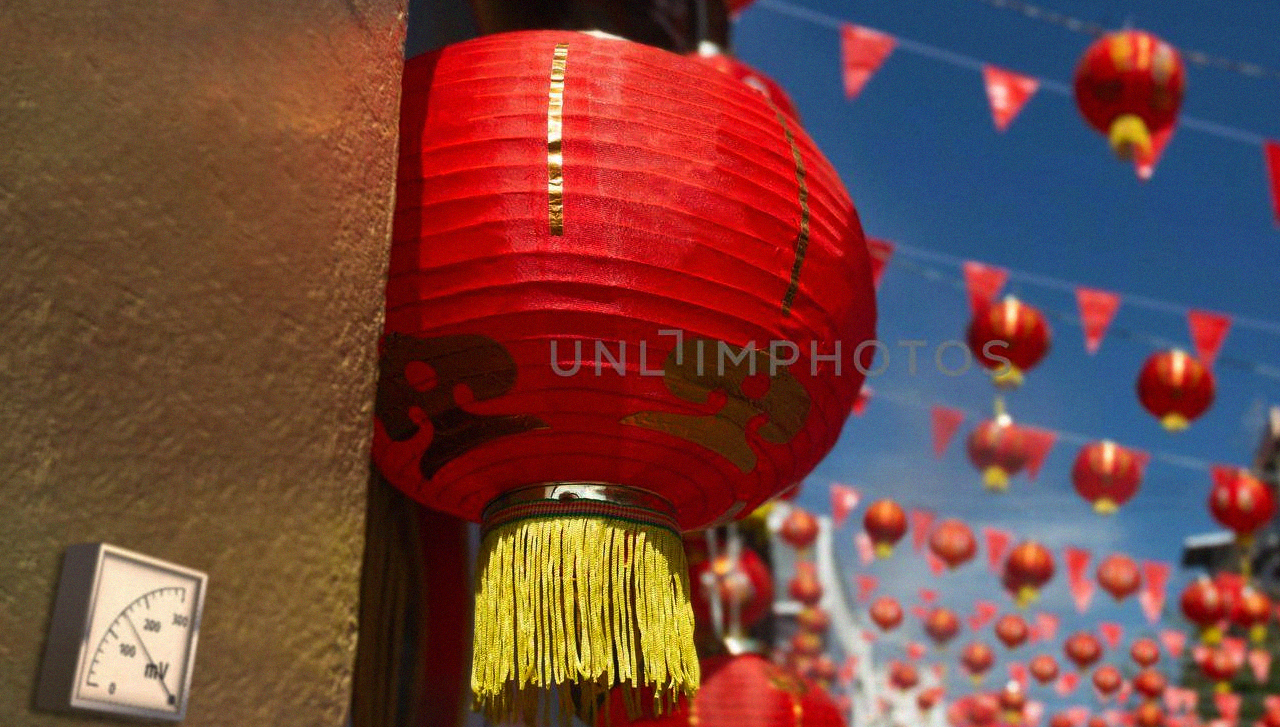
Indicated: value=140 unit=mV
